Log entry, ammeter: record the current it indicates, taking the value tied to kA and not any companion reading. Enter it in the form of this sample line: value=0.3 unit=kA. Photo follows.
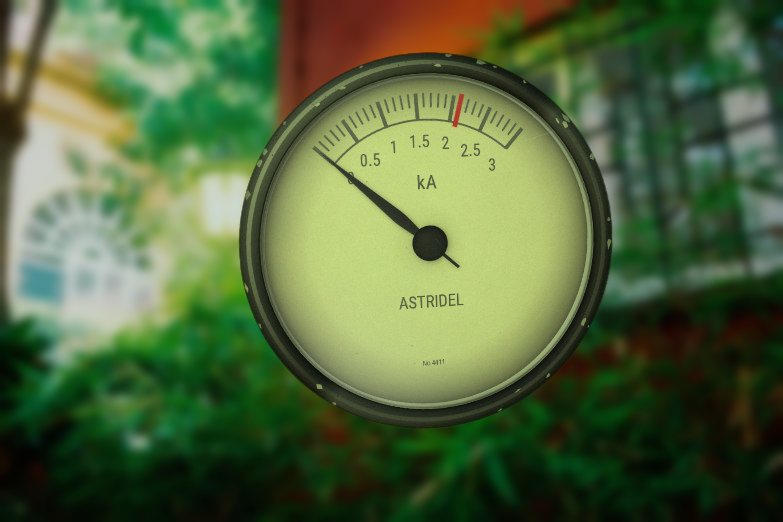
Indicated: value=0 unit=kA
